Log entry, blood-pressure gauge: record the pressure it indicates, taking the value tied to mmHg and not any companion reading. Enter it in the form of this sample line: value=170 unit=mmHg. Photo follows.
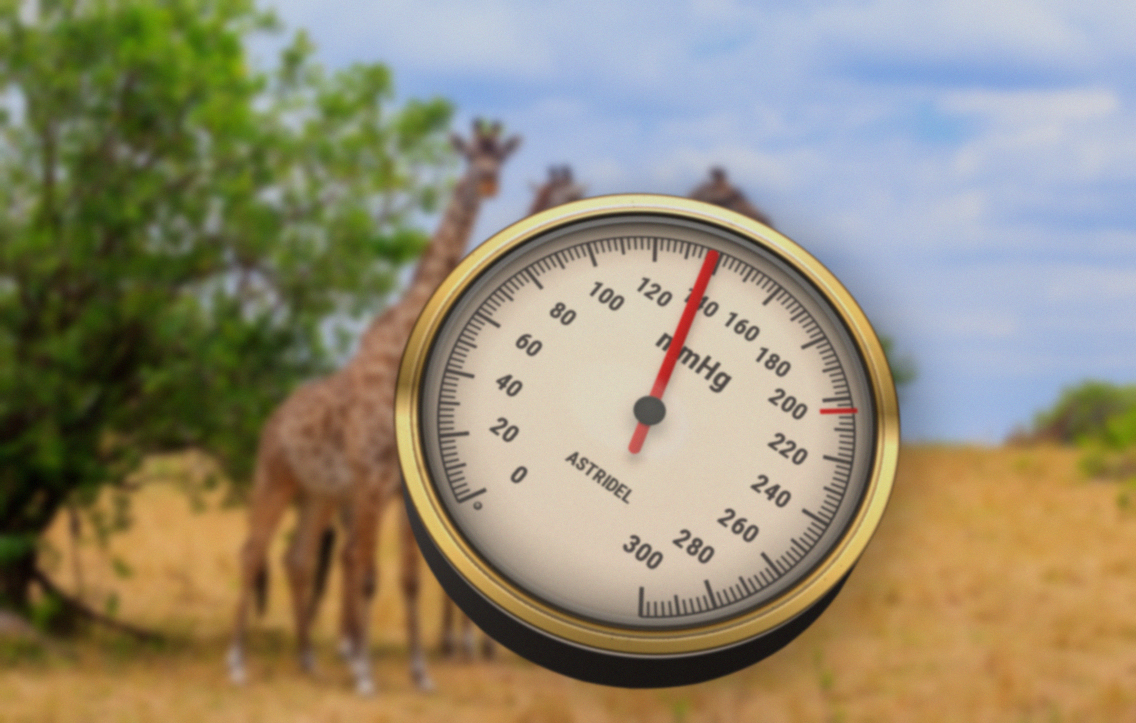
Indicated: value=138 unit=mmHg
